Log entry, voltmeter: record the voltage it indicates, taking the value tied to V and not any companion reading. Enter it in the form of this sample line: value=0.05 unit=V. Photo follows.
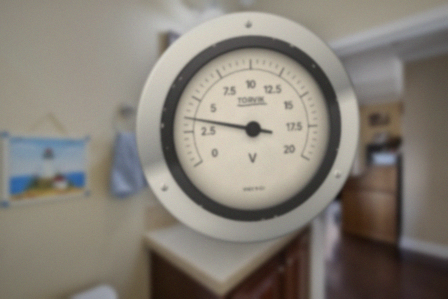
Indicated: value=3.5 unit=V
